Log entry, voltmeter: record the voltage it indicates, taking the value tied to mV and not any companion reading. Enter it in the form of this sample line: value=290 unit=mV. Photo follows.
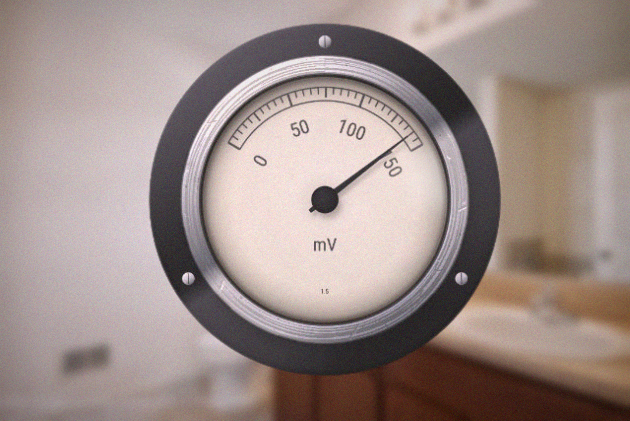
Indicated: value=140 unit=mV
